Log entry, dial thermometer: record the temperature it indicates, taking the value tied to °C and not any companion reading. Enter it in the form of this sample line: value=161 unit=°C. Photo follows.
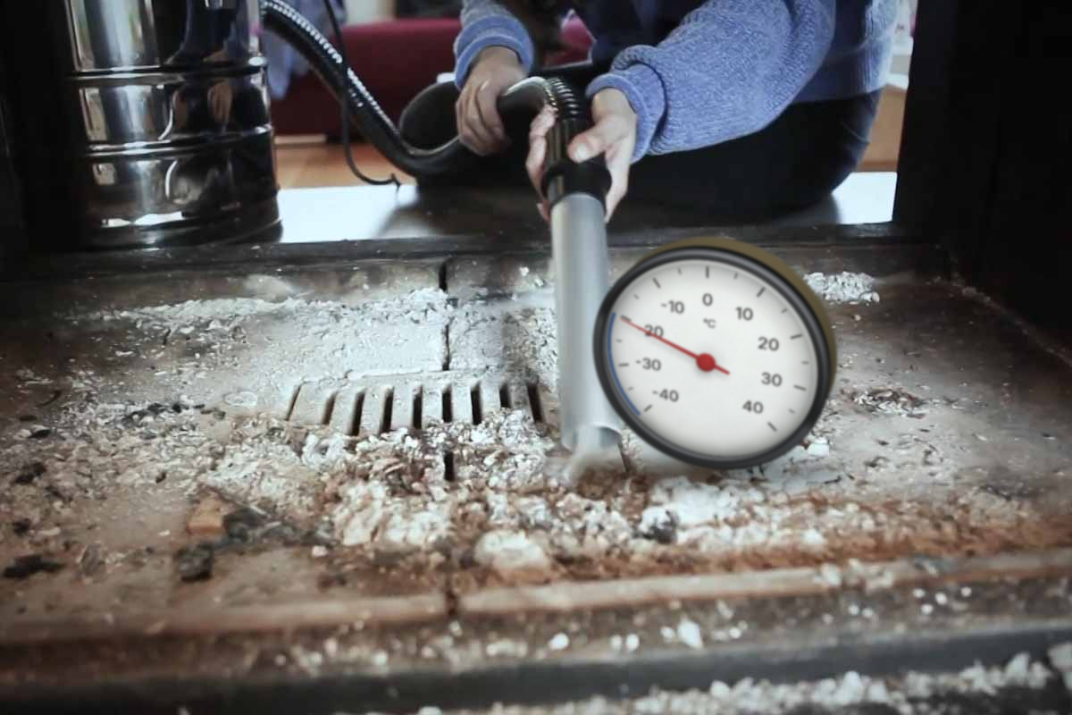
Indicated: value=-20 unit=°C
